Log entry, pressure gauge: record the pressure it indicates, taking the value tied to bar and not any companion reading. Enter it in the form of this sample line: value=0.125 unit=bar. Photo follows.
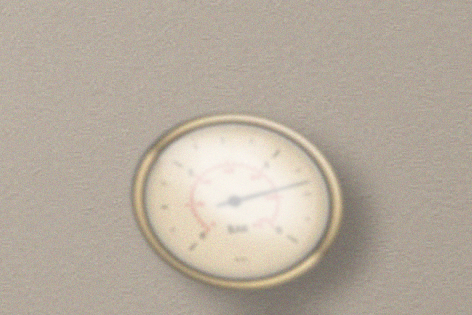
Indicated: value=4.75 unit=bar
